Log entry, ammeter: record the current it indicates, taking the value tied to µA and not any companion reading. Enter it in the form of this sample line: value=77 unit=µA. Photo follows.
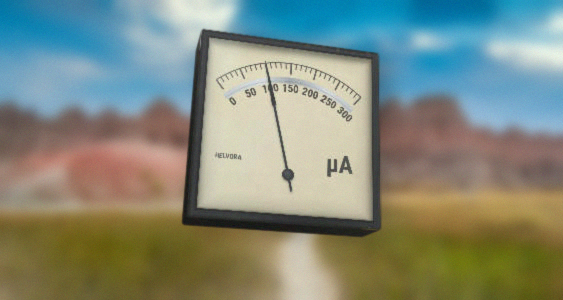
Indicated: value=100 unit=µA
